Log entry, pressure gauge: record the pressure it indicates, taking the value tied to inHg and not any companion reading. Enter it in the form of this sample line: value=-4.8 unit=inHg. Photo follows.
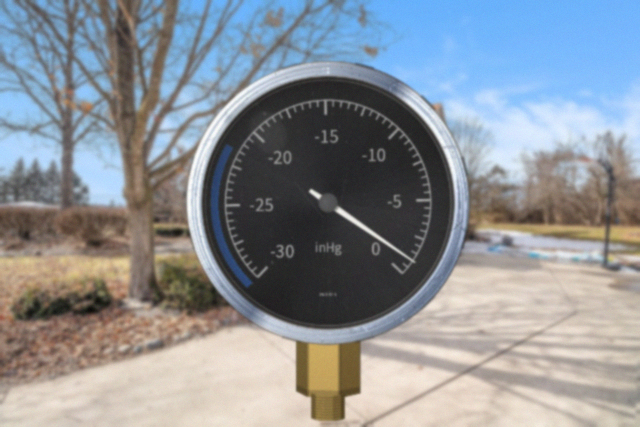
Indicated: value=-1 unit=inHg
